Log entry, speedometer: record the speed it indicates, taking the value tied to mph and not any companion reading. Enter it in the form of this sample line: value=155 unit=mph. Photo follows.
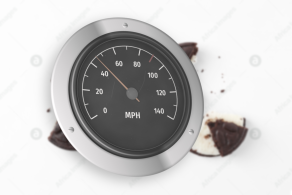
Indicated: value=45 unit=mph
